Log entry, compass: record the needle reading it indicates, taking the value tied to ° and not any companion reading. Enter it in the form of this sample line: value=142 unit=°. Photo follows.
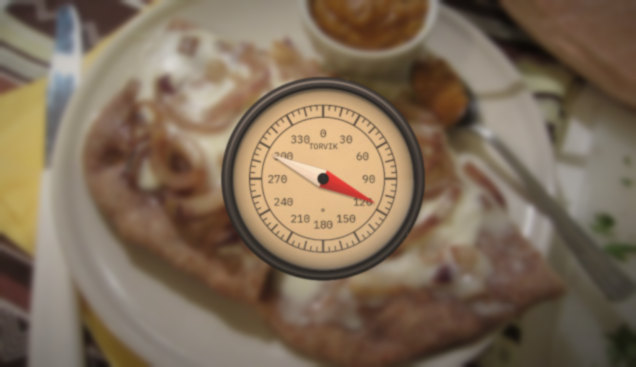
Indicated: value=115 unit=°
